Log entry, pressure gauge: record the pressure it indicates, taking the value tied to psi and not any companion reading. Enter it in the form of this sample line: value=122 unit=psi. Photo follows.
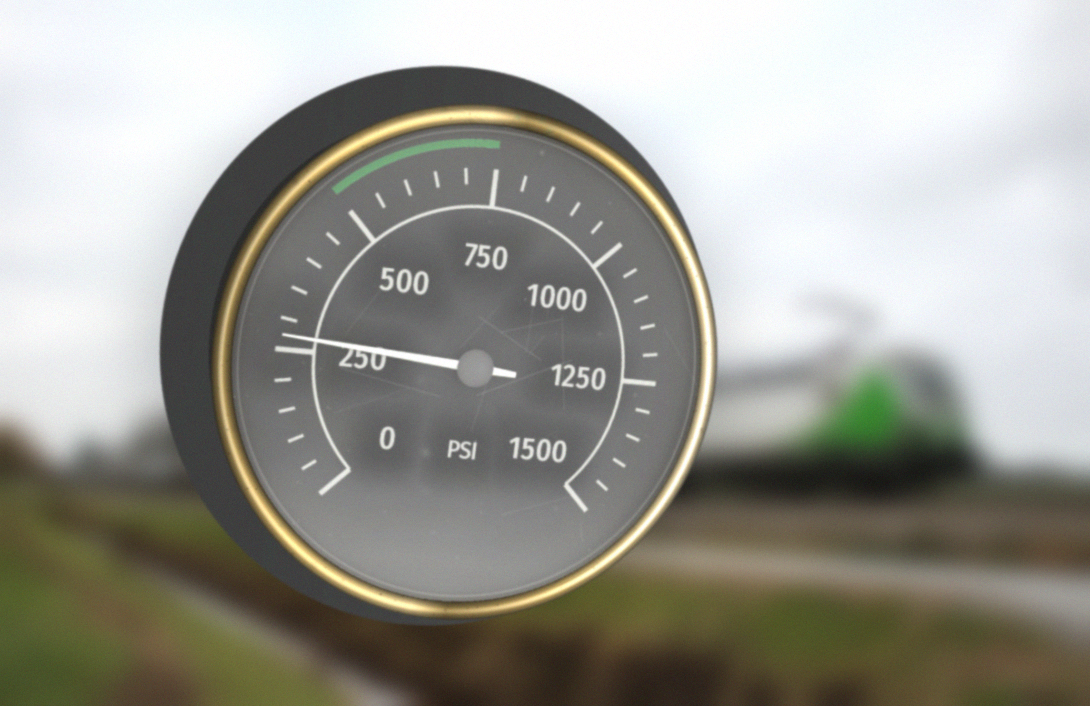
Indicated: value=275 unit=psi
